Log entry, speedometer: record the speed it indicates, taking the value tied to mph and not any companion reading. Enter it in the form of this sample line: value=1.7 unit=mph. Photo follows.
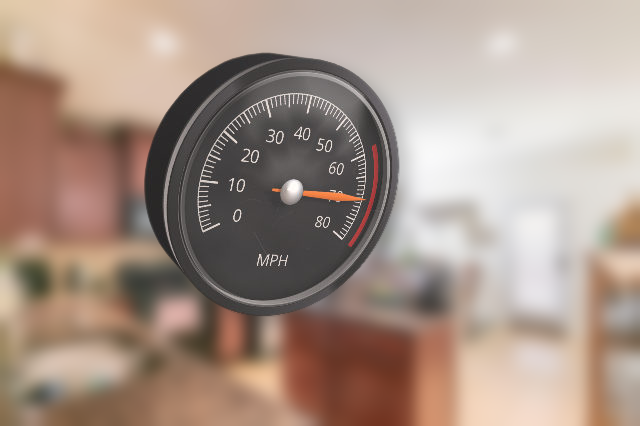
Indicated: value=70 unit=mph
